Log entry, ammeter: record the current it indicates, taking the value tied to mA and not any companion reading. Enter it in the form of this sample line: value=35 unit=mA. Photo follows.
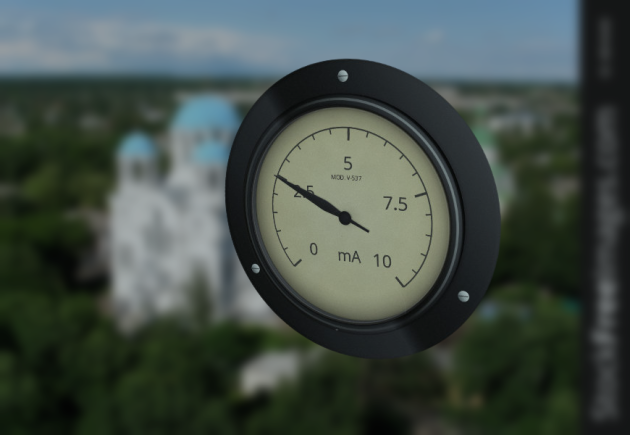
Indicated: value=2.5 unit=mA
